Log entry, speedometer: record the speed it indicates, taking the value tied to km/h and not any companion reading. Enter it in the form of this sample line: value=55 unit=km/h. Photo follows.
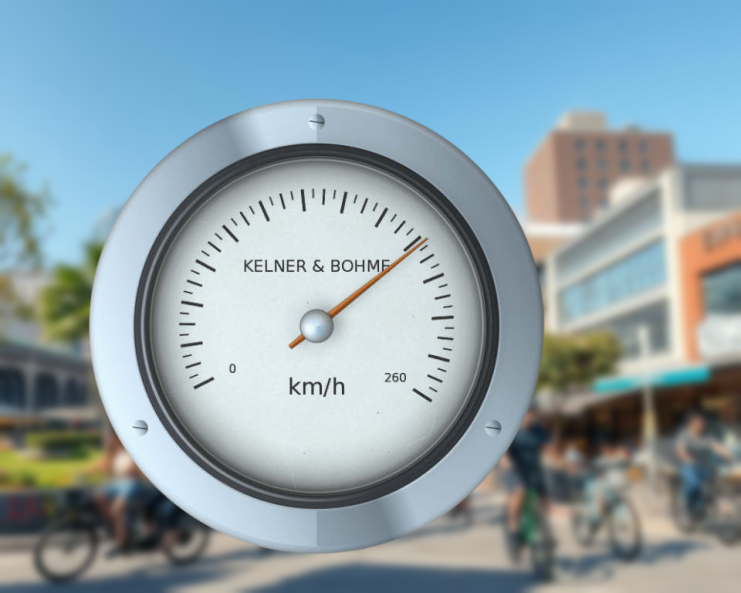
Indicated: value=182.5 unit=km/h
